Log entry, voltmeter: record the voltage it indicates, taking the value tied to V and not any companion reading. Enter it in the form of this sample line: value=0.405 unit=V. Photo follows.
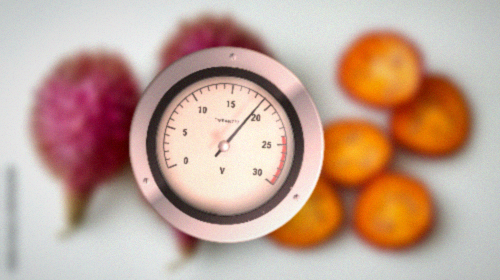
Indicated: value=19 unit=V
